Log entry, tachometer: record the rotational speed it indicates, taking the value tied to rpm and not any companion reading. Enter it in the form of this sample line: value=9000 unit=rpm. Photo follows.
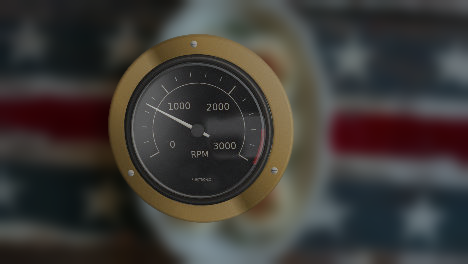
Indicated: value=700 unit=rpm
